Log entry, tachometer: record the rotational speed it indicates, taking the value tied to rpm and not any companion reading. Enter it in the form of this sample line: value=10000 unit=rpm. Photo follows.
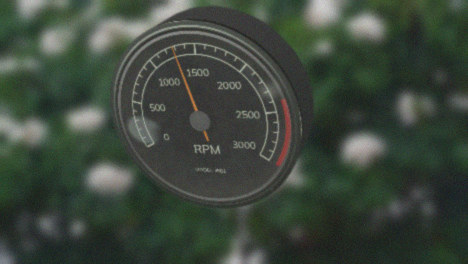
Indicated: value=1300 unit=rpm
